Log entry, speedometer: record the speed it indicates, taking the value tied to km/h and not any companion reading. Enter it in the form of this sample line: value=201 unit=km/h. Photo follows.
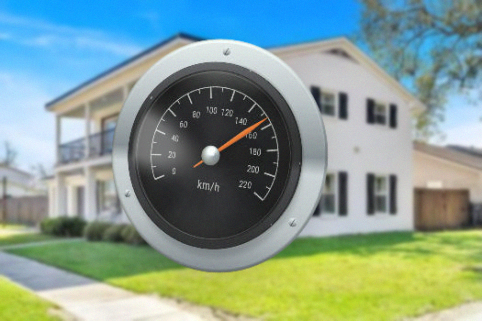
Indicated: value=155 unit=km/h
